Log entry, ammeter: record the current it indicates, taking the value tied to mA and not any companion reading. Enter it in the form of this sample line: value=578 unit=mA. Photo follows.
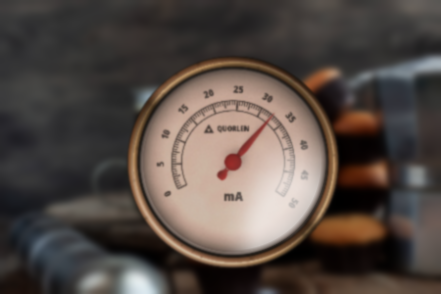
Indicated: value=32.5 unit=mA
